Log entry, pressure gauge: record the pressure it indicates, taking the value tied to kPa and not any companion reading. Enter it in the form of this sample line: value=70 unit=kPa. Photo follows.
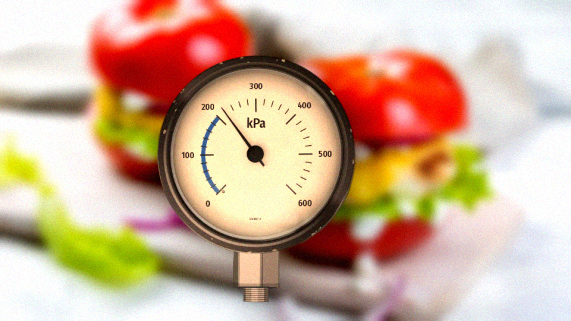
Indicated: value=220 unit=kPa
